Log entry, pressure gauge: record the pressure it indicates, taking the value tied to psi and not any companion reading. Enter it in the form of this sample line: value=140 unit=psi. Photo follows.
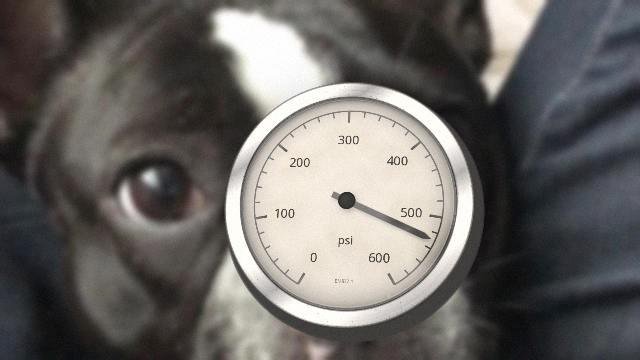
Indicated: value=530 unit=psi
